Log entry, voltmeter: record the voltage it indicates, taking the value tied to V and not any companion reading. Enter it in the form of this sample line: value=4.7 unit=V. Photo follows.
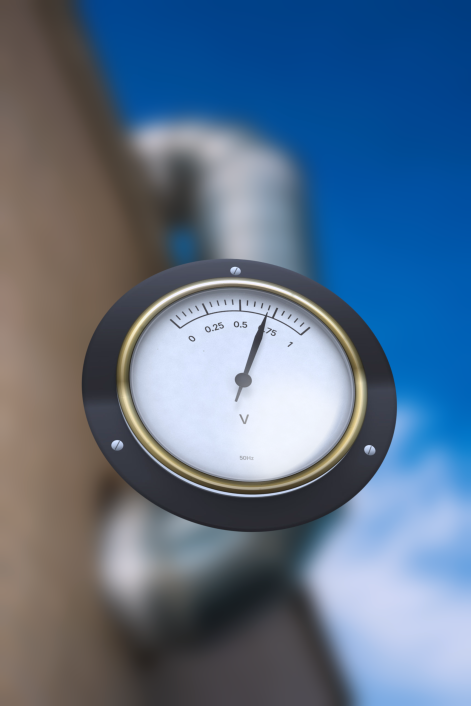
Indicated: value=0.7 unit=V
